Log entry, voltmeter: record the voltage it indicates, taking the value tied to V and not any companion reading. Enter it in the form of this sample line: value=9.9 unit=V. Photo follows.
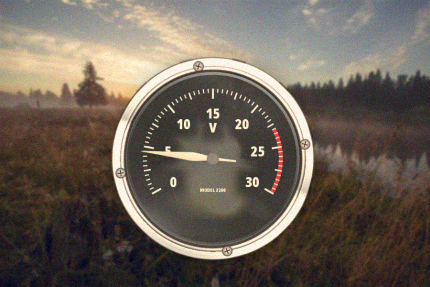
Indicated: value=4.5 unit=V
